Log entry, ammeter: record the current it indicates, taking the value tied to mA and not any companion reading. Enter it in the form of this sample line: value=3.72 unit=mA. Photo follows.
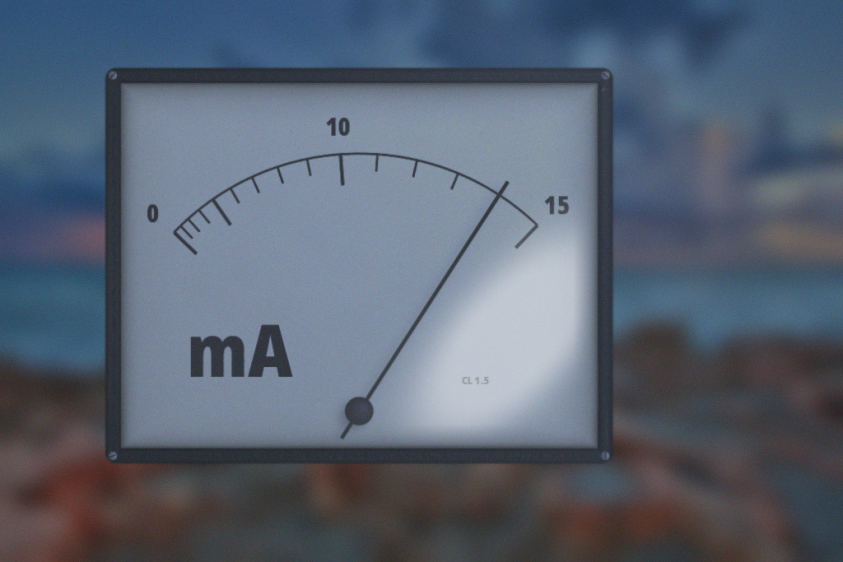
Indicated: value=14 unit=mA
